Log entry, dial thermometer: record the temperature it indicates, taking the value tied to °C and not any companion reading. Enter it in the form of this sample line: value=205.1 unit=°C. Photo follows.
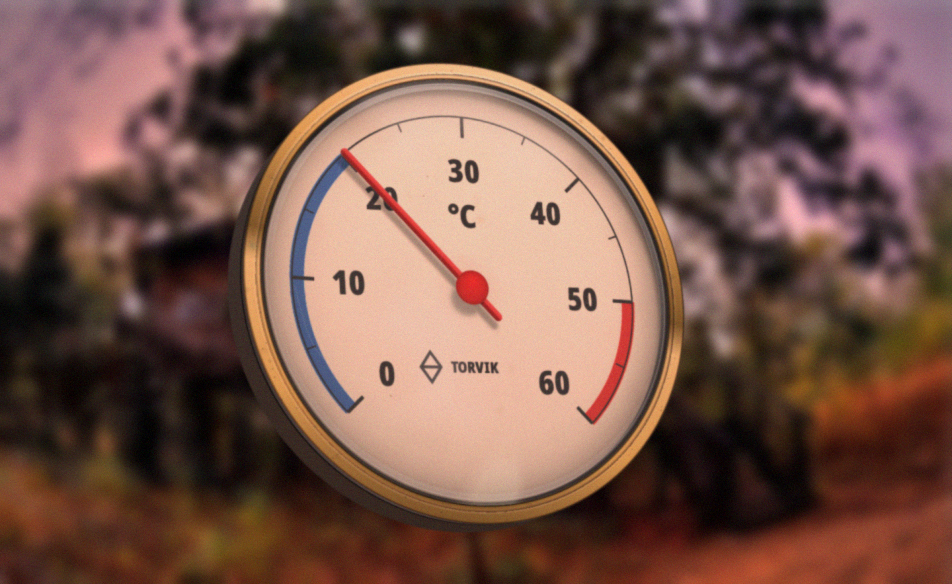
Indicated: value=20 unit=°C
